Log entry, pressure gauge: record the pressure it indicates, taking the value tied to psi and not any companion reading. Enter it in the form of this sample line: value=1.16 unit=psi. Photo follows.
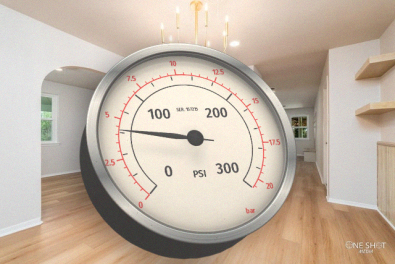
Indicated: value=60 unit=psi
